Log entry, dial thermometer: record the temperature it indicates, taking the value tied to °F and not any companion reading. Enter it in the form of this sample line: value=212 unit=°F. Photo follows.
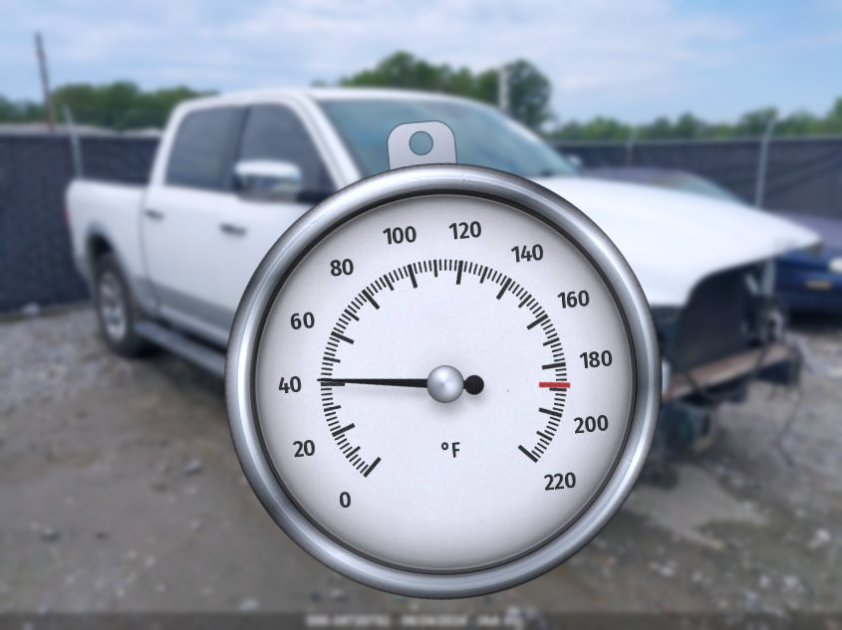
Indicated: value=42 unit=°F
